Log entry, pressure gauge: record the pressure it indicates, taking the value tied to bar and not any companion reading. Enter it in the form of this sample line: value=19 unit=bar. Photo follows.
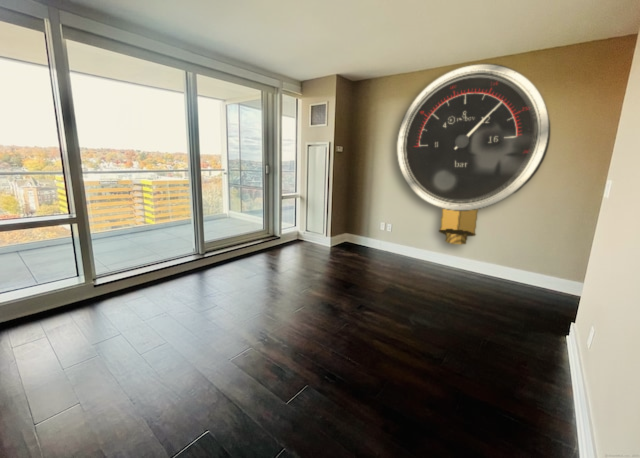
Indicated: value=12 unit=bar
